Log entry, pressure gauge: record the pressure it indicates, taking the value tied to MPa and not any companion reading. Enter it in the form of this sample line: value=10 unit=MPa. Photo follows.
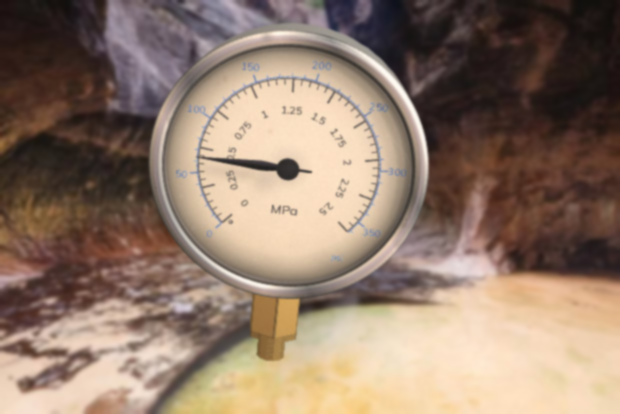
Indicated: value=0.45 unit=MPa
